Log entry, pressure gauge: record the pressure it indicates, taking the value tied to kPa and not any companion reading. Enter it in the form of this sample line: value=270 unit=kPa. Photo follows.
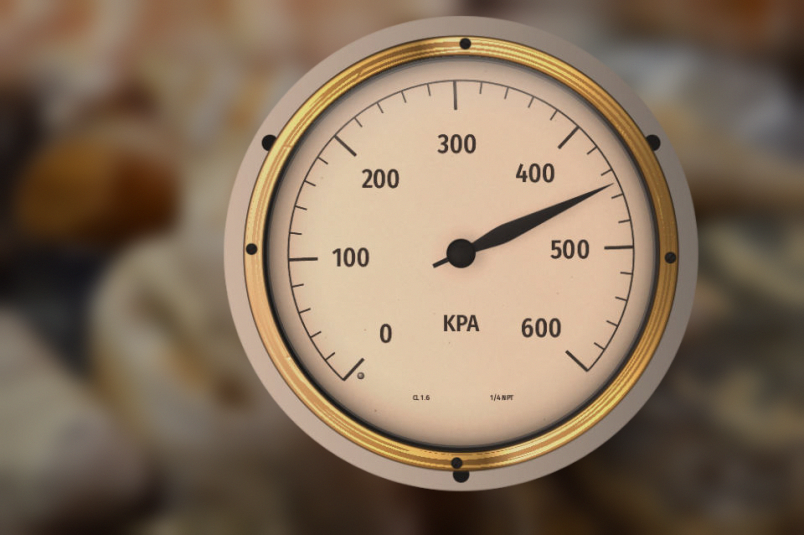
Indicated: value=450 unit=kPa
